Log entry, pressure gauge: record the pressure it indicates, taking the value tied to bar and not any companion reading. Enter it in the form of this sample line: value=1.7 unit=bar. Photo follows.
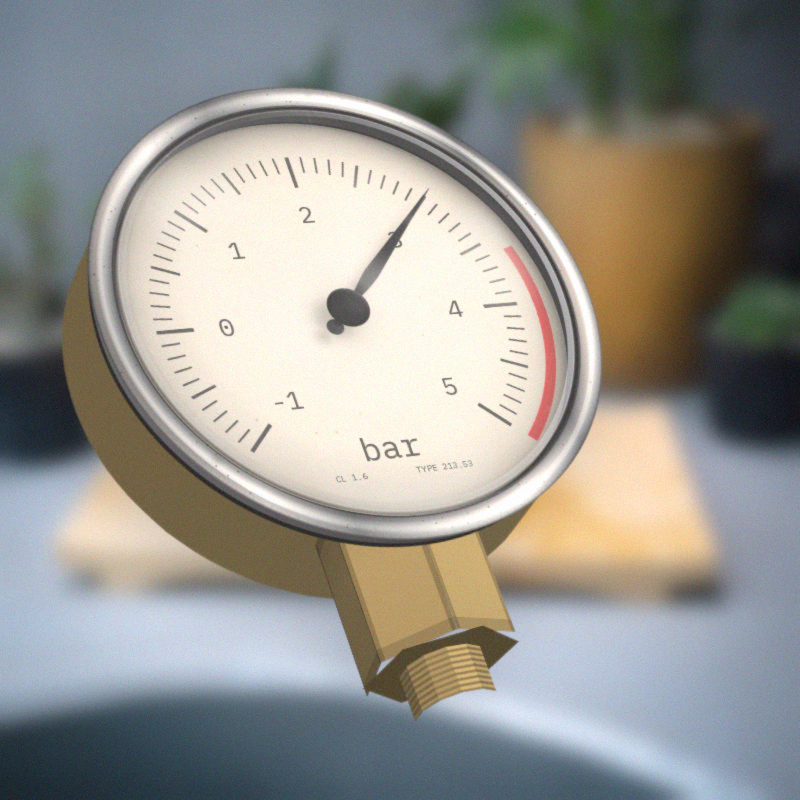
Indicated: value=3 unit=bar
